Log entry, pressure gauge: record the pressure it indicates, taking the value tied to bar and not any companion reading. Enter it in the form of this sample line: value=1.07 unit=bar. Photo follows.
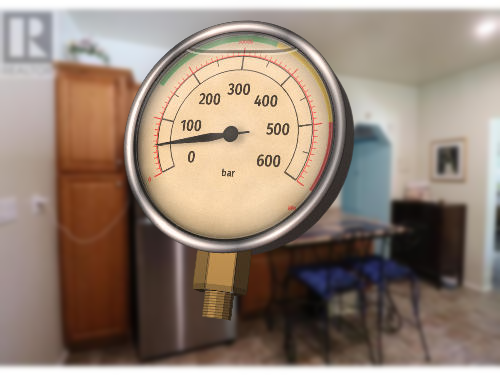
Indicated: value=50 unit=bar
